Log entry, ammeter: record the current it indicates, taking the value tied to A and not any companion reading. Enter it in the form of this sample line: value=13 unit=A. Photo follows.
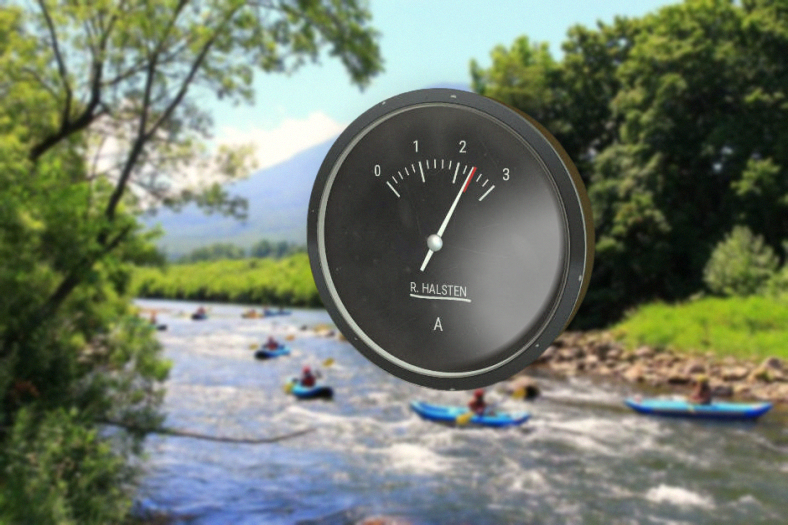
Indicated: value=2.4 unit=A
